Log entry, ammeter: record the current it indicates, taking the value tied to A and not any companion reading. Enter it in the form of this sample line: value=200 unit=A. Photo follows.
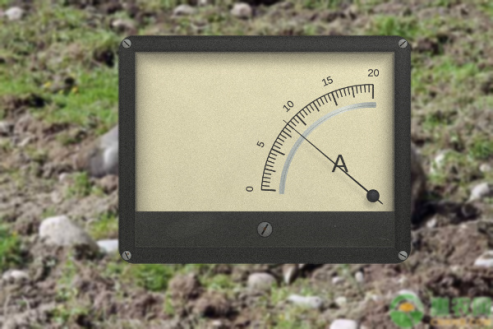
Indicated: value=8.5 unit=A
